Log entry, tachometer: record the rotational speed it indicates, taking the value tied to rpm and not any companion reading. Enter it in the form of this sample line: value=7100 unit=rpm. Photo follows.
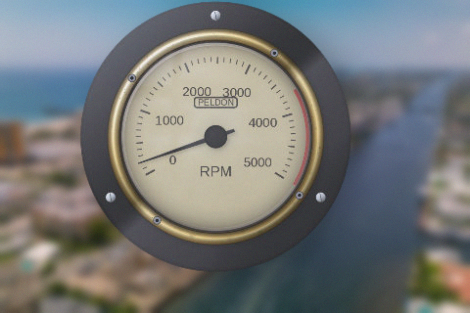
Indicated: value=200 unit=rpm
